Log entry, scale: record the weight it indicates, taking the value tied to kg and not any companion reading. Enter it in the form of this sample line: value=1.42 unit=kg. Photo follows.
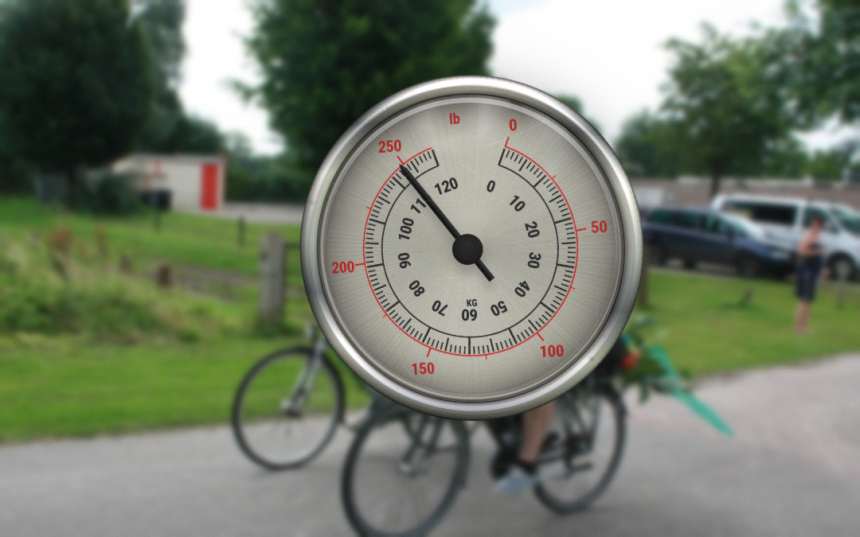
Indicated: value=113 unit=kg
